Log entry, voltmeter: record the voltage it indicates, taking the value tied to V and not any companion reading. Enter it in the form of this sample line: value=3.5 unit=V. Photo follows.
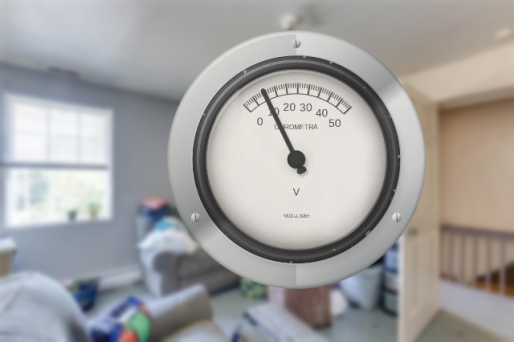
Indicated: value=10 unit=V
